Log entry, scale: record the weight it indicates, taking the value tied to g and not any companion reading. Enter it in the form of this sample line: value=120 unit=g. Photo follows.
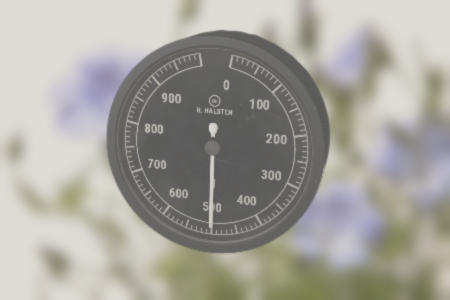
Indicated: value=500 unit=g
